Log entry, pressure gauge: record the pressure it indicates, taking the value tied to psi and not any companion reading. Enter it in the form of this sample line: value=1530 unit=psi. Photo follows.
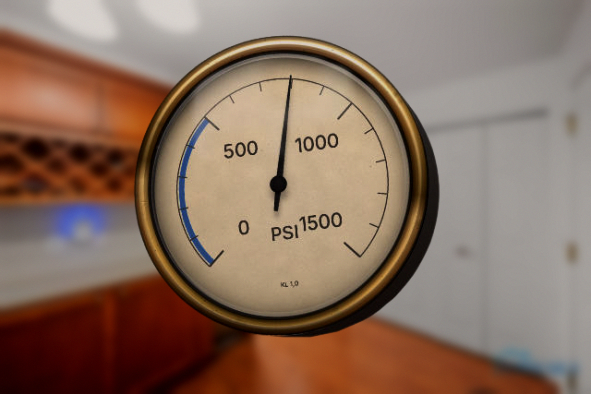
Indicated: value=800 unit=psi
